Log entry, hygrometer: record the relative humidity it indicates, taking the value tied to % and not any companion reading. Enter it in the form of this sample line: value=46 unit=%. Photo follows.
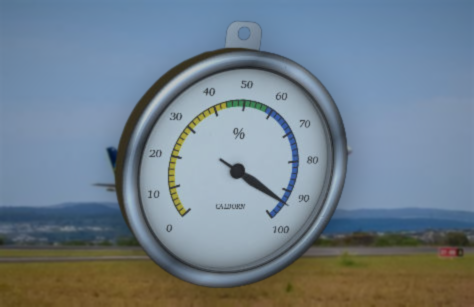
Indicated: value=94 unit=%
